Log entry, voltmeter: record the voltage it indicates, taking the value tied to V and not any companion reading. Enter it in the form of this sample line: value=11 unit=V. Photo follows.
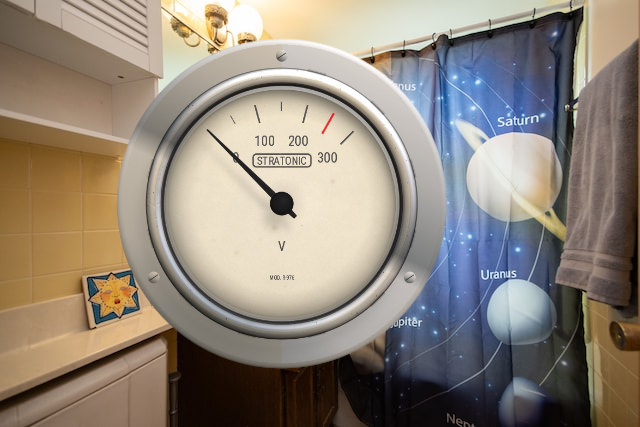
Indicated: value=0 unit=V
